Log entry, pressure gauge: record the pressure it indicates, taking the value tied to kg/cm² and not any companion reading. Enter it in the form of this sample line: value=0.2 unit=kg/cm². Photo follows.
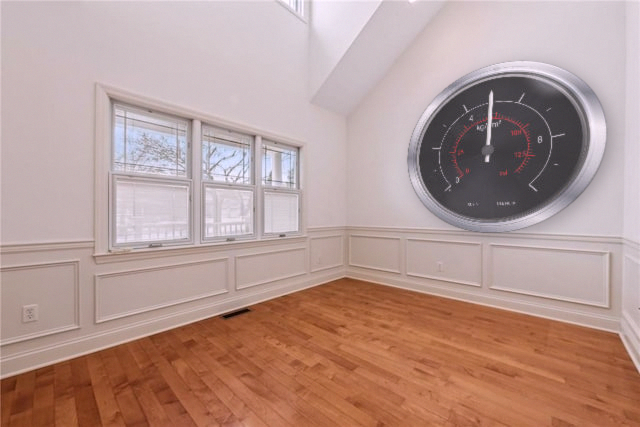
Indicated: value=5 unit=kg/cm²
